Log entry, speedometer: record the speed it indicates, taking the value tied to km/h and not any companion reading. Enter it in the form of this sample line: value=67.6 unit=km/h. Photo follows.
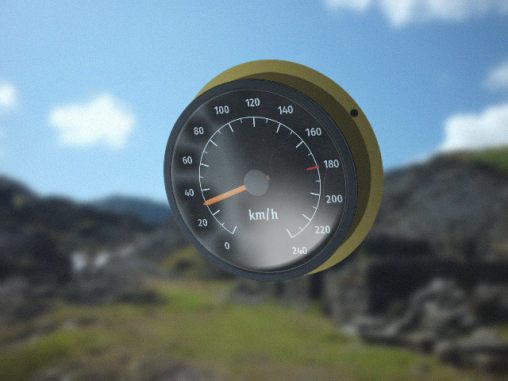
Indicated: value=30 unit=km/h
